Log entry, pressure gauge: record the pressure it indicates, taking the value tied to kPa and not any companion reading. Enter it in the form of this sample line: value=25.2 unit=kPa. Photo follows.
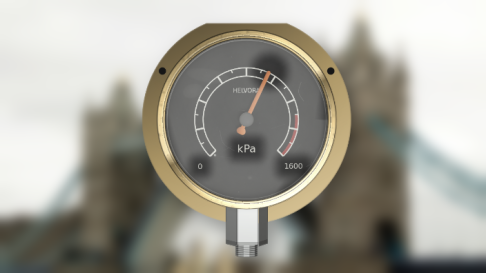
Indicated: value=950 unit=kPa
